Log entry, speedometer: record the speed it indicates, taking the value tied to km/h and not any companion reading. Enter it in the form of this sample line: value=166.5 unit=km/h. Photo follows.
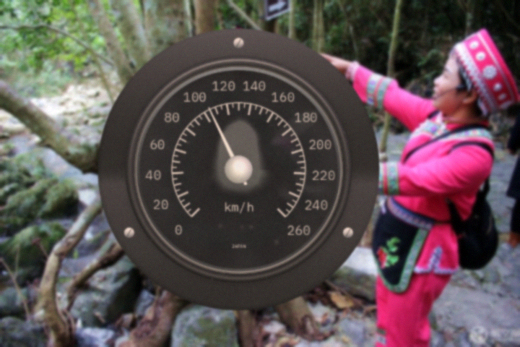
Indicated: value=105 unit=km/h
